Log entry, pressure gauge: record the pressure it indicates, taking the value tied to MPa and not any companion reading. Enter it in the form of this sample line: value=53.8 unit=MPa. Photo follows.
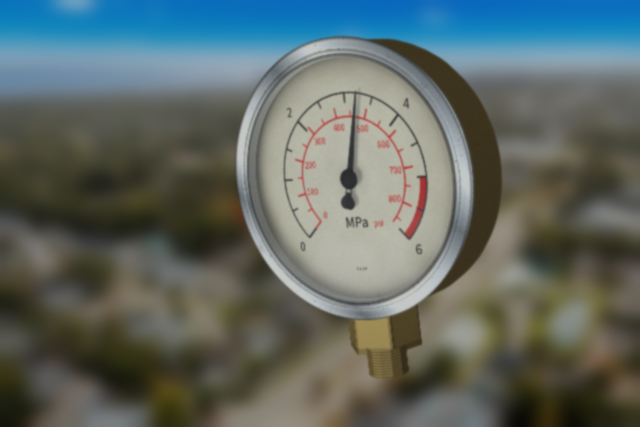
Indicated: value=3.25 unit=MPa
